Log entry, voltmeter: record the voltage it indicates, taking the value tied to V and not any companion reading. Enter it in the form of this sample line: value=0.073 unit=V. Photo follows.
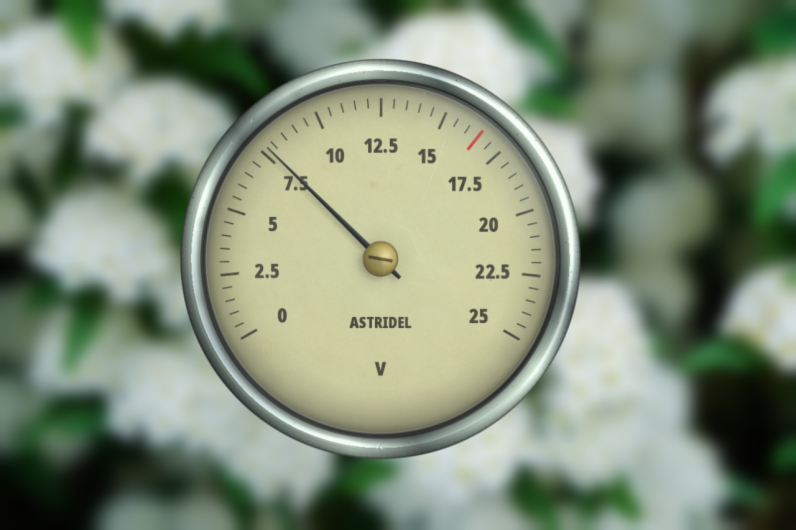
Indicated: value=7.75 unit=V
